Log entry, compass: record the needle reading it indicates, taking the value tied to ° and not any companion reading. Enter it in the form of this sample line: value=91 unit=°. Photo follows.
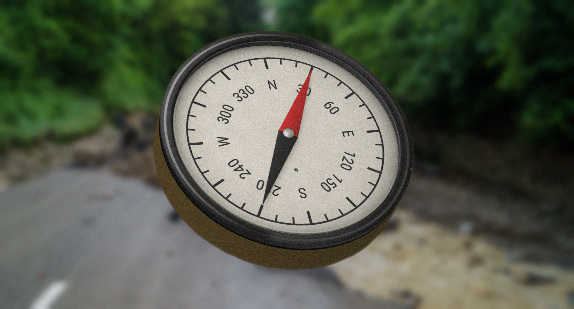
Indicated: value=30 unit=°
